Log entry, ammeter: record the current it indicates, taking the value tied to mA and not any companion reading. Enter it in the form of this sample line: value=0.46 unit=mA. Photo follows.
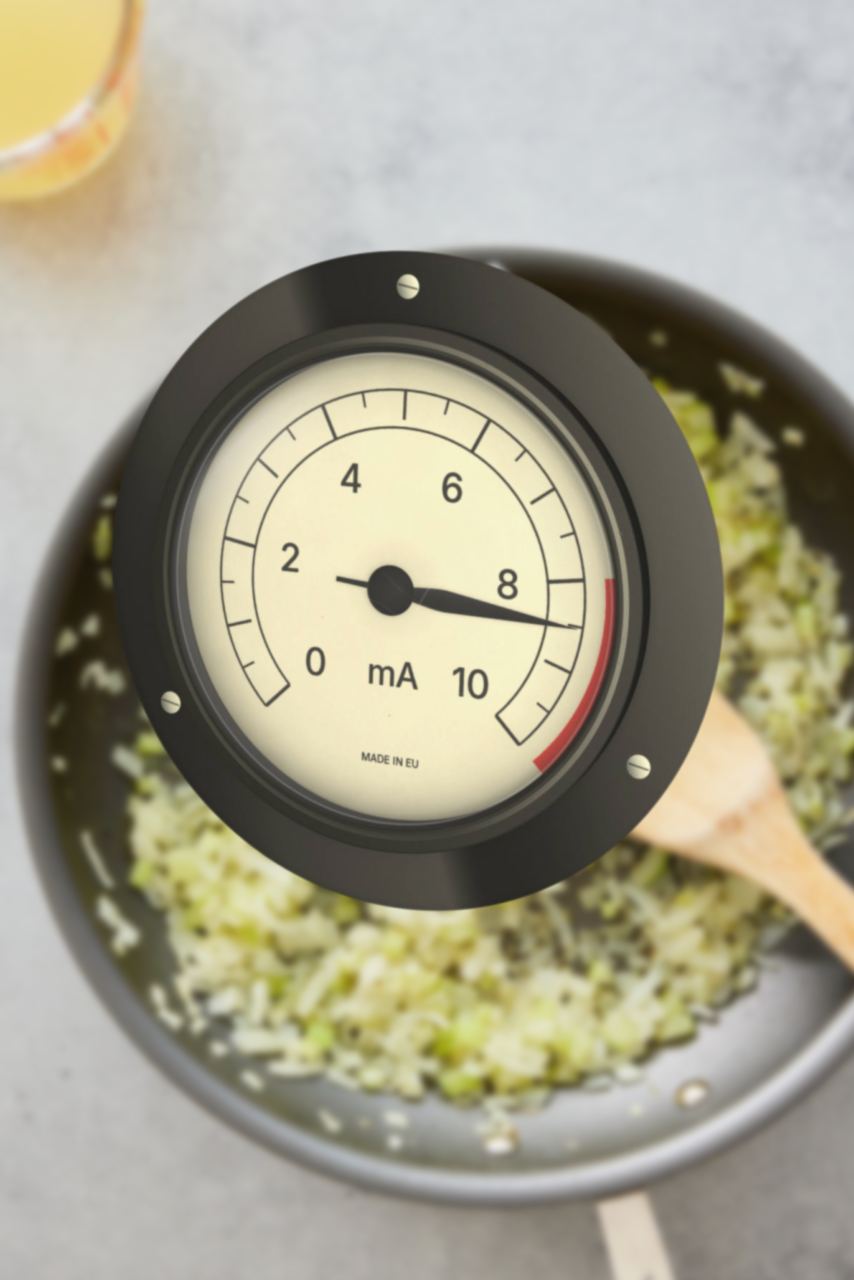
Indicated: value=8.5 unit=mA
